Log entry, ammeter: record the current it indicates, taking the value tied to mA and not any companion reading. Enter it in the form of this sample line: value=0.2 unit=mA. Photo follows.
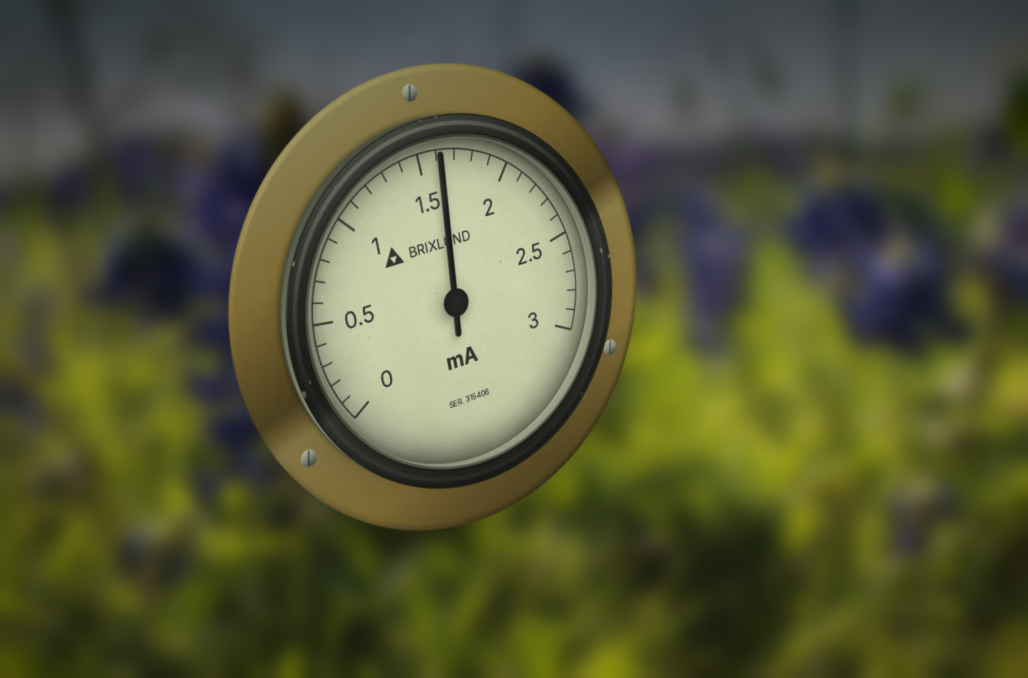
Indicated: value=1.6 unit=mA
